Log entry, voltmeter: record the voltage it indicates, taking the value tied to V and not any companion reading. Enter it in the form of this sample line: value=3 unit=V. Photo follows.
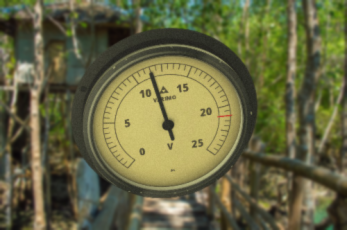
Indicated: value=11.5 unit=V
